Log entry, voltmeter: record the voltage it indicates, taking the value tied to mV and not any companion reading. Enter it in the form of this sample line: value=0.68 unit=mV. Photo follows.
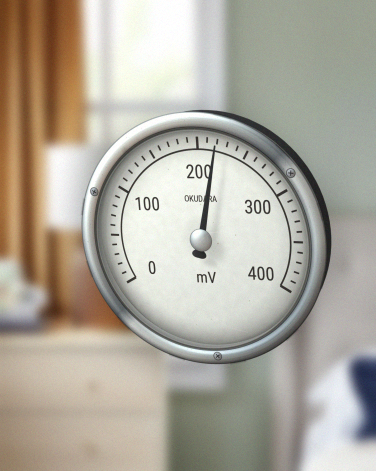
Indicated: value=220 unit=mV
